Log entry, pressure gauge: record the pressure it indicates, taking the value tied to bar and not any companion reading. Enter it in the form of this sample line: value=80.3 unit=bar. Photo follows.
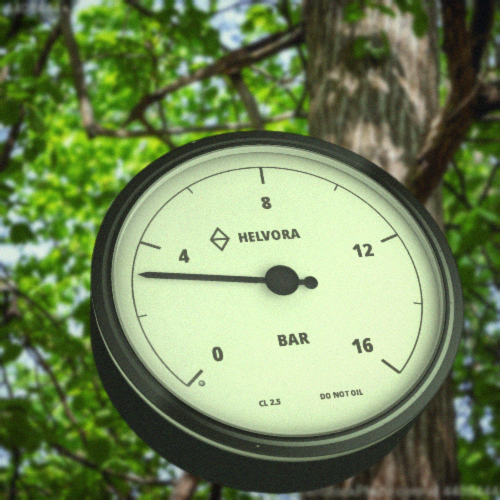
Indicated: value=3 unit=bar
